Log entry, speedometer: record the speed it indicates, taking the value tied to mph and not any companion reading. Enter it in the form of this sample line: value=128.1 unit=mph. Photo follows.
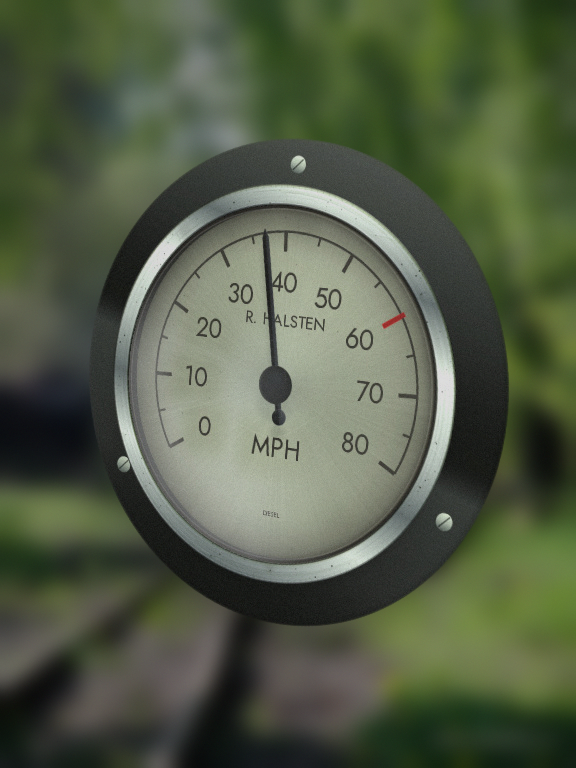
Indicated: value=37.5 unit=mph
